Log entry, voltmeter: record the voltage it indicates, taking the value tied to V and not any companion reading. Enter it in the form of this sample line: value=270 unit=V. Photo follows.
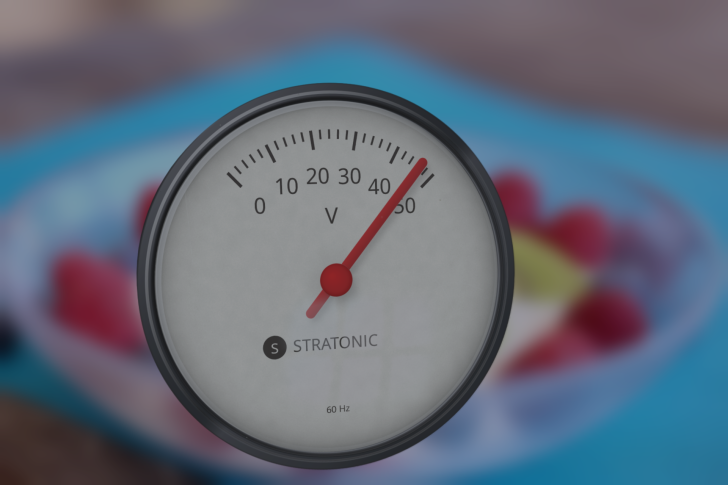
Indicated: value=46 unit=V
